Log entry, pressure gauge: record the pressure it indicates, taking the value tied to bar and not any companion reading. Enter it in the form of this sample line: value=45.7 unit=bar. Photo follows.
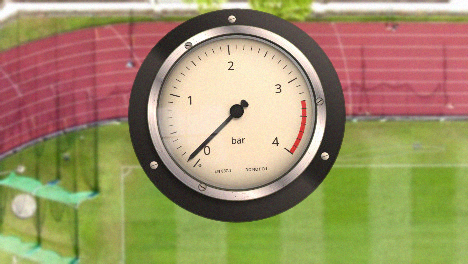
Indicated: value=0.1 unit=bar
